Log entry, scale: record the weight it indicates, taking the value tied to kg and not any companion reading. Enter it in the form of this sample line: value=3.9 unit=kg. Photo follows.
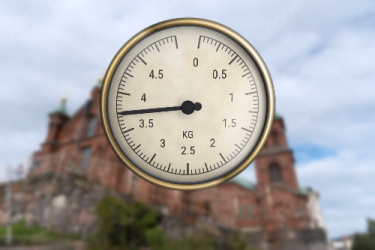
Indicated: value=3.75 unit=kg
